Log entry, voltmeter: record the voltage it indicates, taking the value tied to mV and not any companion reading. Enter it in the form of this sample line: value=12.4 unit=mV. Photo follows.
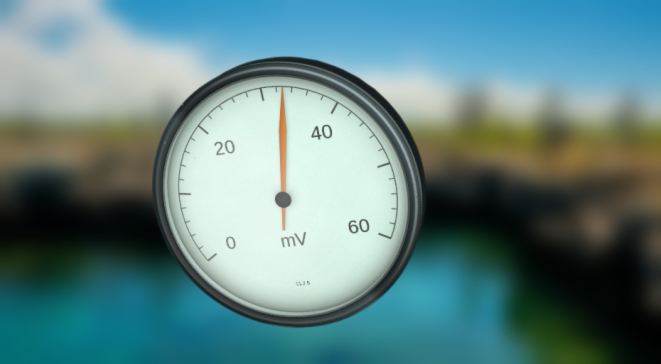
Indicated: value=33 unit=mV
